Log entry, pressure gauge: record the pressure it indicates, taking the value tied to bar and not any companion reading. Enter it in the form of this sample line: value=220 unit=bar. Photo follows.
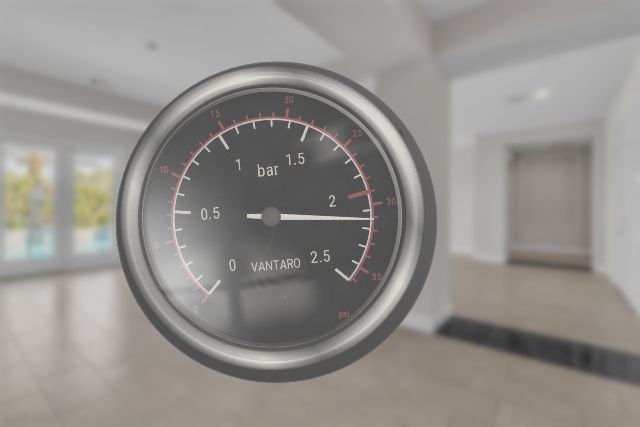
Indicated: value=2.15 unit=bar
